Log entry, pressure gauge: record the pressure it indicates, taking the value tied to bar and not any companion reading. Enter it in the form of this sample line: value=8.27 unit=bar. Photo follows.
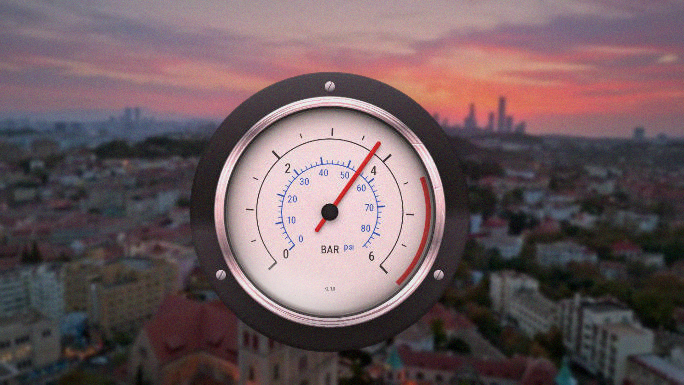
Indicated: value=3.75 unit=bar
